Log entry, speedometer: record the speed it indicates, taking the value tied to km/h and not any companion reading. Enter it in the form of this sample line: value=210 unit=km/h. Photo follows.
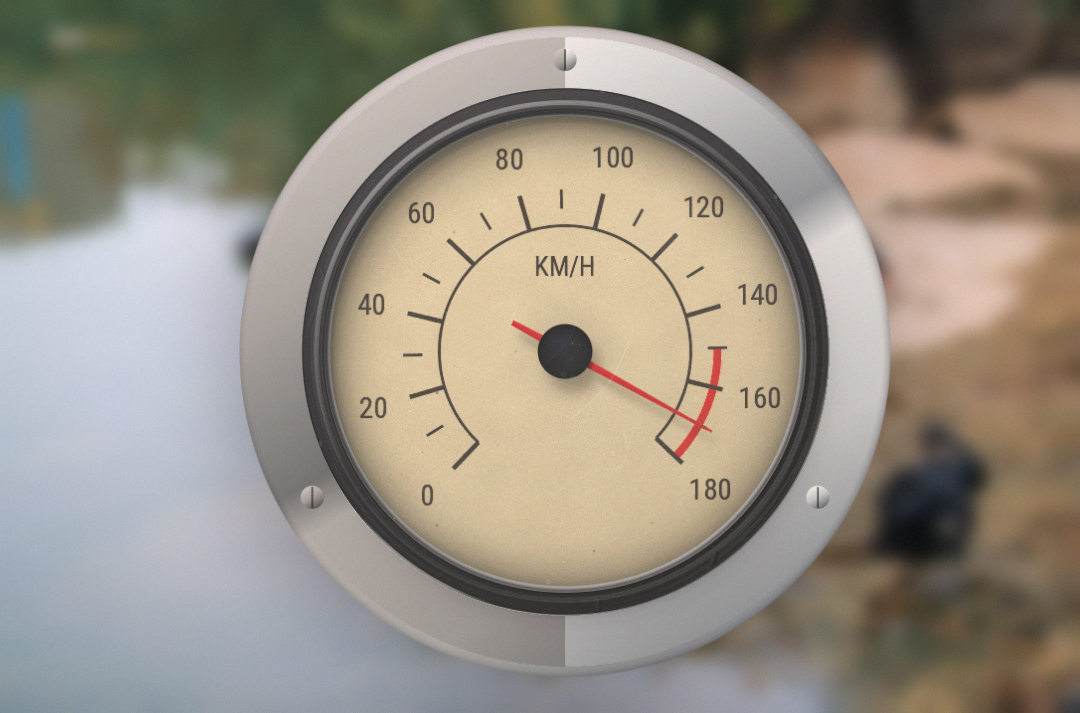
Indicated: value=170 unit=km/h
